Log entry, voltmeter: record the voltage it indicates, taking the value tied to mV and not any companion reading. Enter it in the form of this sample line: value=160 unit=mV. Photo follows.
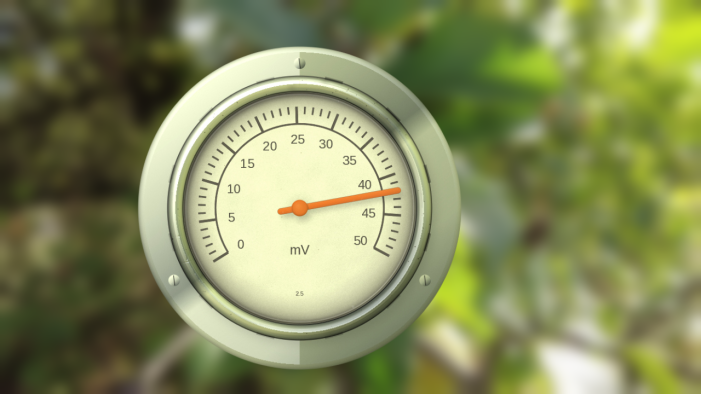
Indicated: value=42 unit=mV
